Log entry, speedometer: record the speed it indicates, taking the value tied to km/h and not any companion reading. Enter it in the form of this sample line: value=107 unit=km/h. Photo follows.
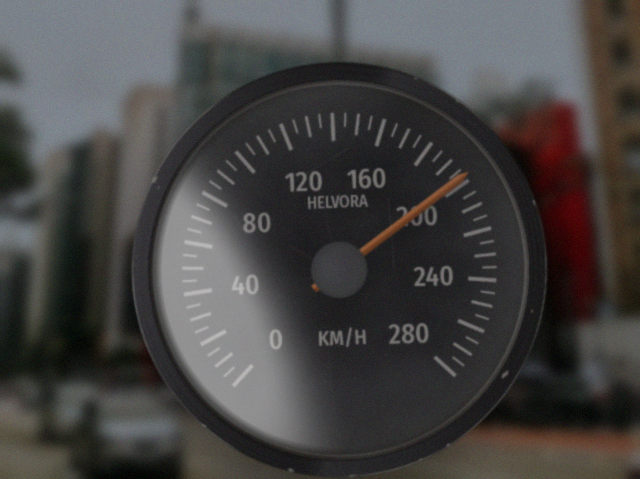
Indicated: value=197.5 unit=km/h
